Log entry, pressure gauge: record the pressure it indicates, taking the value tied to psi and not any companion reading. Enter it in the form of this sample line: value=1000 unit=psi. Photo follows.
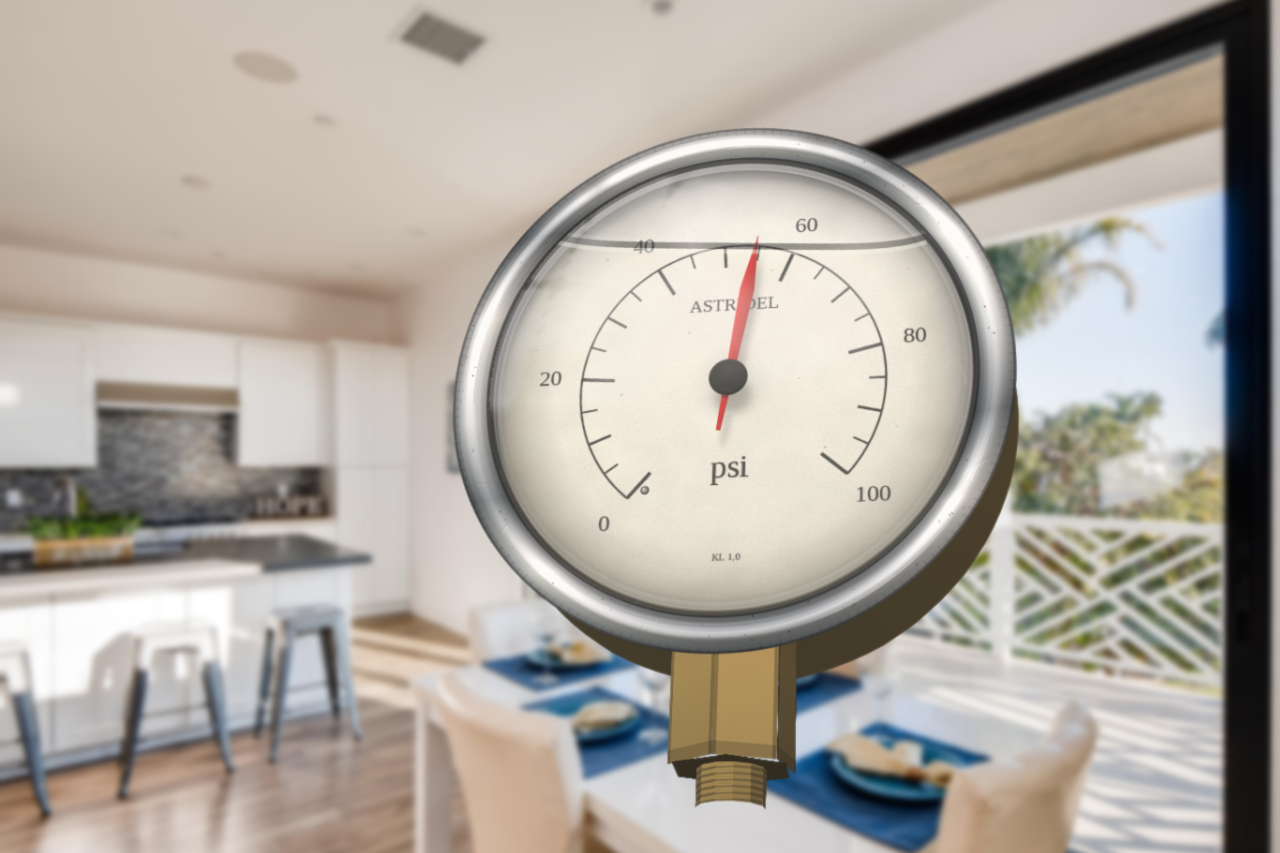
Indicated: value=55 unit=psi
